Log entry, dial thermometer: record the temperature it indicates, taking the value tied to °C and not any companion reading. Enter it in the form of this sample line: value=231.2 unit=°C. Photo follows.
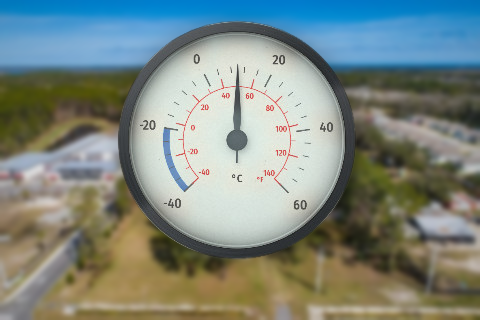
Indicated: value=10 unit=°C
